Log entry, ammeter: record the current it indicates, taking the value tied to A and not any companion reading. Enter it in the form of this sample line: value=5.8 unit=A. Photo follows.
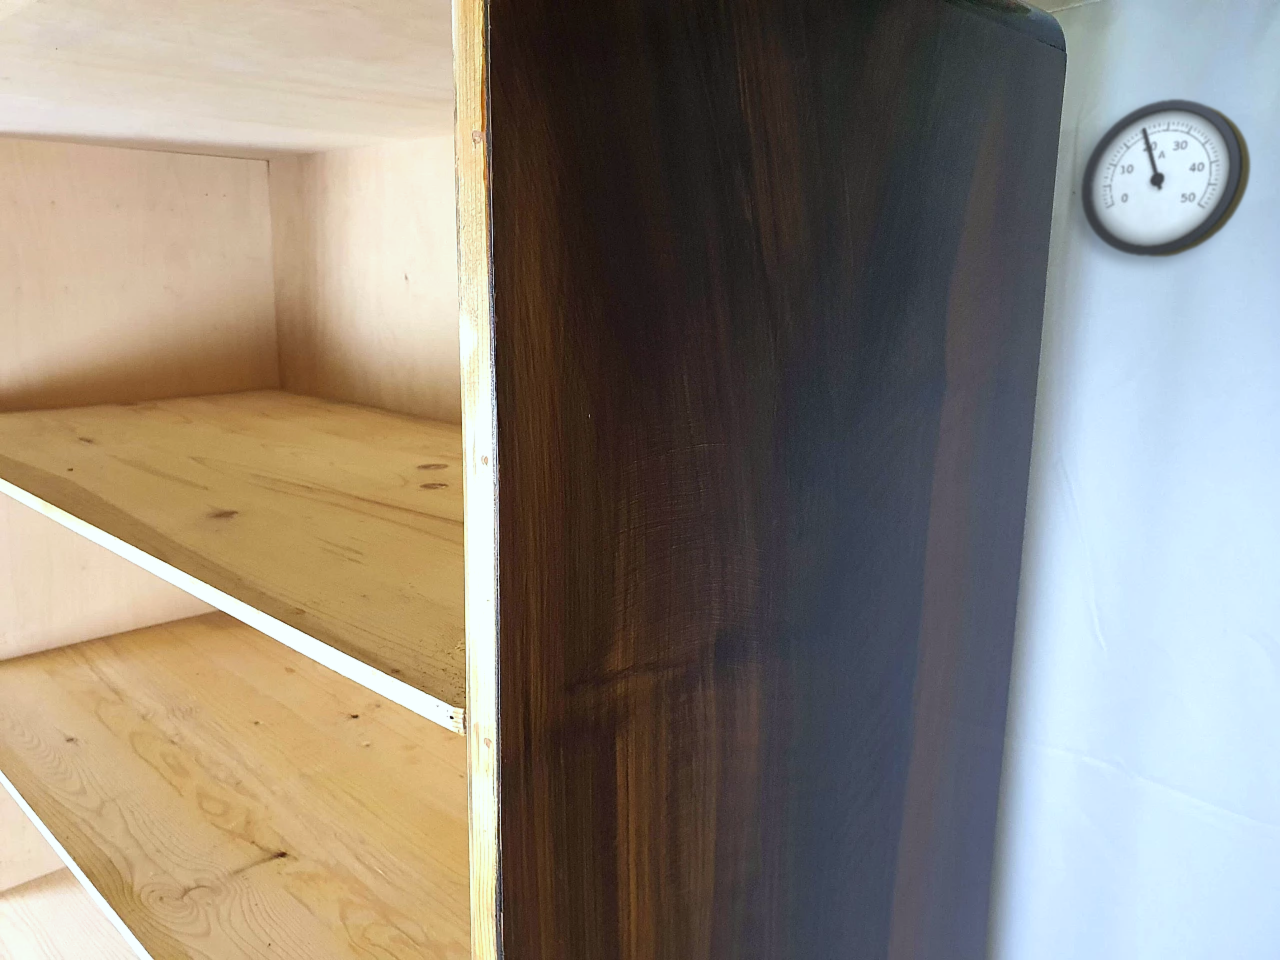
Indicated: value=20 unit=A
